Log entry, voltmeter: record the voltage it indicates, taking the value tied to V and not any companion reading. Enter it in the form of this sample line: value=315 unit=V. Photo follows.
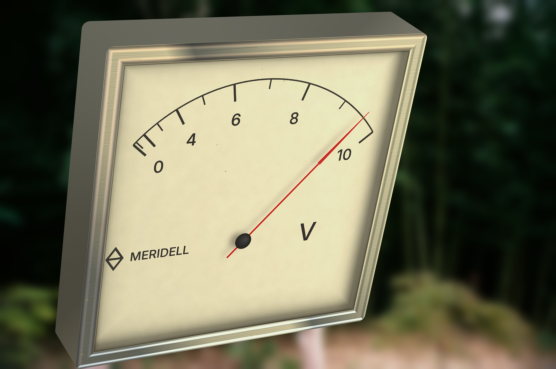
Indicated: value=9.5 unit=V
